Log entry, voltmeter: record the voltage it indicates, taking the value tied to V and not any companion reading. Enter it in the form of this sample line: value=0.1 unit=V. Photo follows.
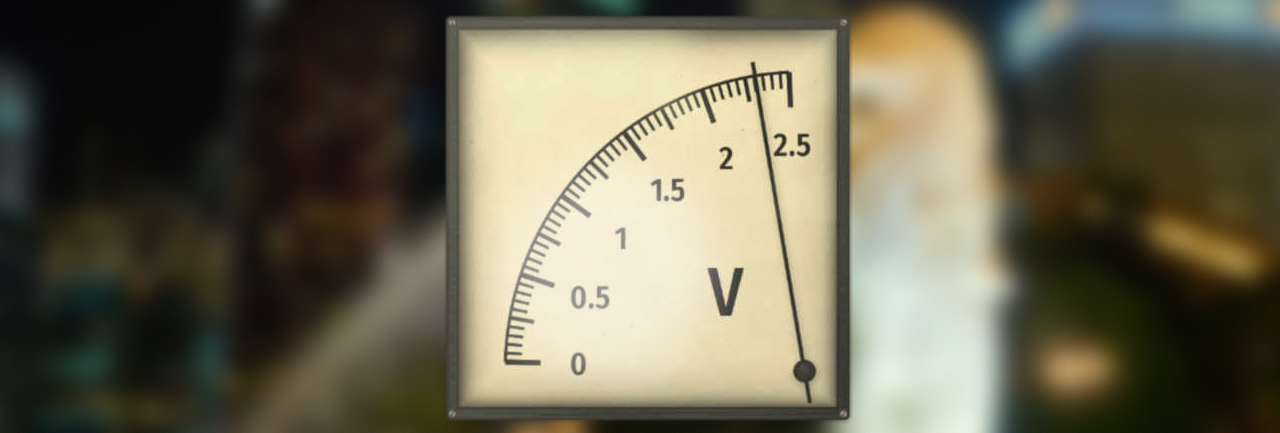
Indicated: value=2.3 unit=V
